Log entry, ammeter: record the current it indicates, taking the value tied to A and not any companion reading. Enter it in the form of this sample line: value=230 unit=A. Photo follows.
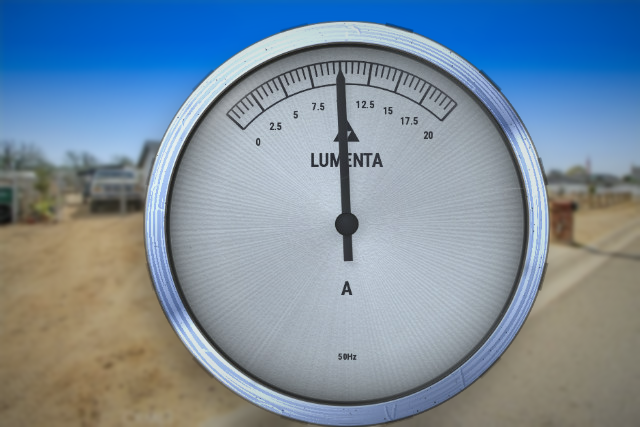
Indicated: value=10 unit=A
